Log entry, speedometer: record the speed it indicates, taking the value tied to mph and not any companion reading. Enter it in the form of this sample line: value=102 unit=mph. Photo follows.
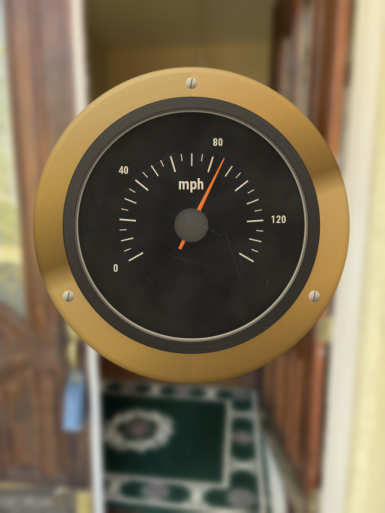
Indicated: value=85 unit=mph
